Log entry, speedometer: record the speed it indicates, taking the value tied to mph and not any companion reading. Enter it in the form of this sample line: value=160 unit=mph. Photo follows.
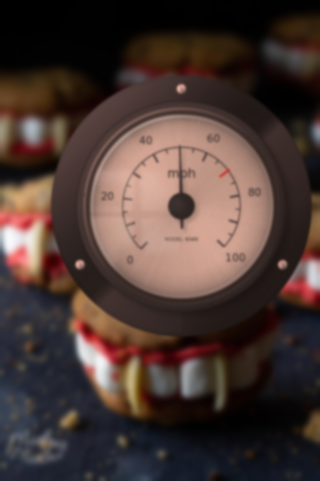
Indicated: value=50 unit=mph
